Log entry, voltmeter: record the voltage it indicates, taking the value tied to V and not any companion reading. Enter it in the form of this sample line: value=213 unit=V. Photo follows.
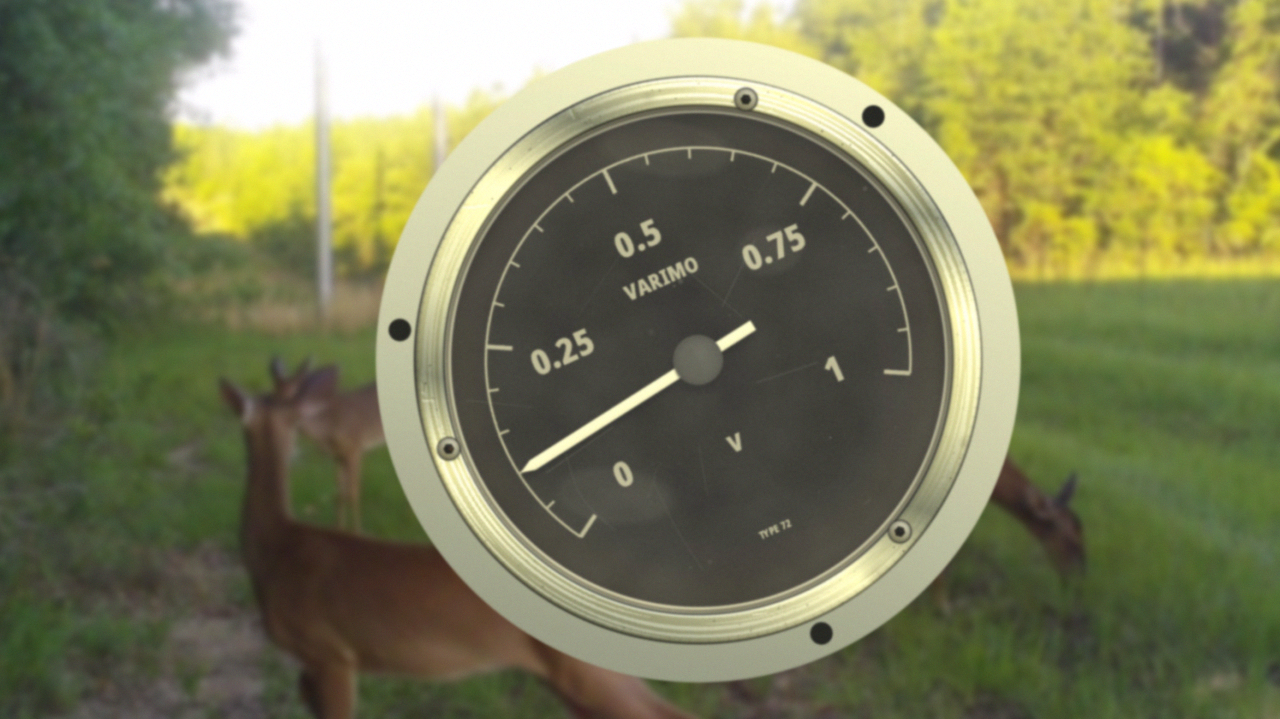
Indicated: value=0.1 unit=V
